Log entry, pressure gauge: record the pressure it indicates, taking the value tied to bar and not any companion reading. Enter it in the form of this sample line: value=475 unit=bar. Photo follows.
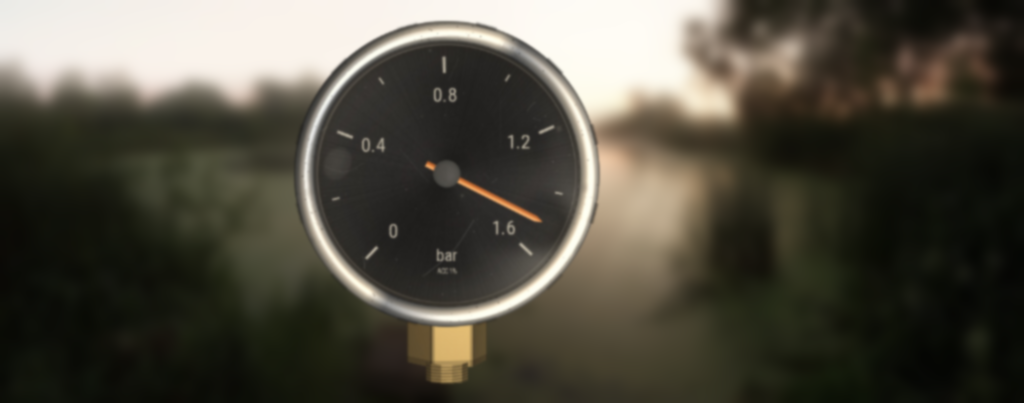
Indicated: value=1.5 unit=bar
